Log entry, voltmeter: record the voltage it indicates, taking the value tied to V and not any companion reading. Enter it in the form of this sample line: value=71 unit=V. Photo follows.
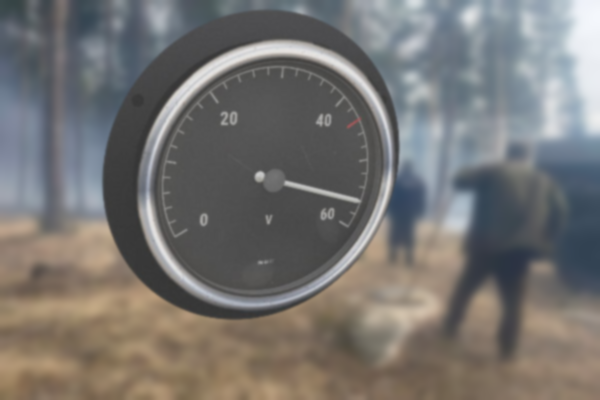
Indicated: value=56 unit=V
